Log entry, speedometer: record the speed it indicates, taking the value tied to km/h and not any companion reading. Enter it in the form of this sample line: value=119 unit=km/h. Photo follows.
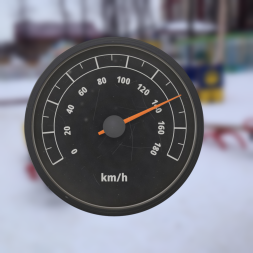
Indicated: value=140 unit=km/h
